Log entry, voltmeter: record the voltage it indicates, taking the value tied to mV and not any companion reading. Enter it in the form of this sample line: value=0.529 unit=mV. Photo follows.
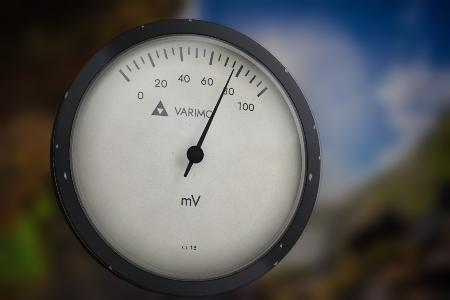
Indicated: value=75 unit=mV
